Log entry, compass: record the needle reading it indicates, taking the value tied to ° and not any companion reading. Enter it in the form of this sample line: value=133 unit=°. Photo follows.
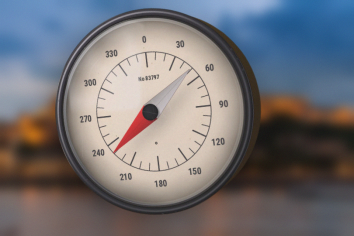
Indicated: value=230 unit=°
